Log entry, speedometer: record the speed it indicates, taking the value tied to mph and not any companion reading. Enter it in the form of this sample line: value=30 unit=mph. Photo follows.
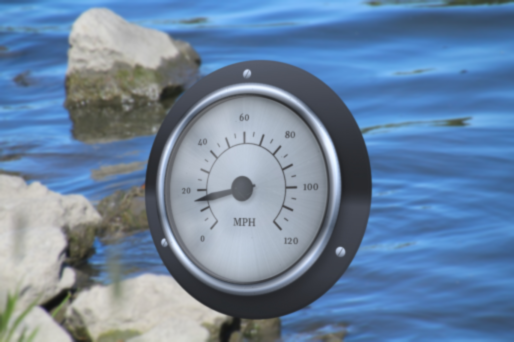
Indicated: value=15 unit=mph
